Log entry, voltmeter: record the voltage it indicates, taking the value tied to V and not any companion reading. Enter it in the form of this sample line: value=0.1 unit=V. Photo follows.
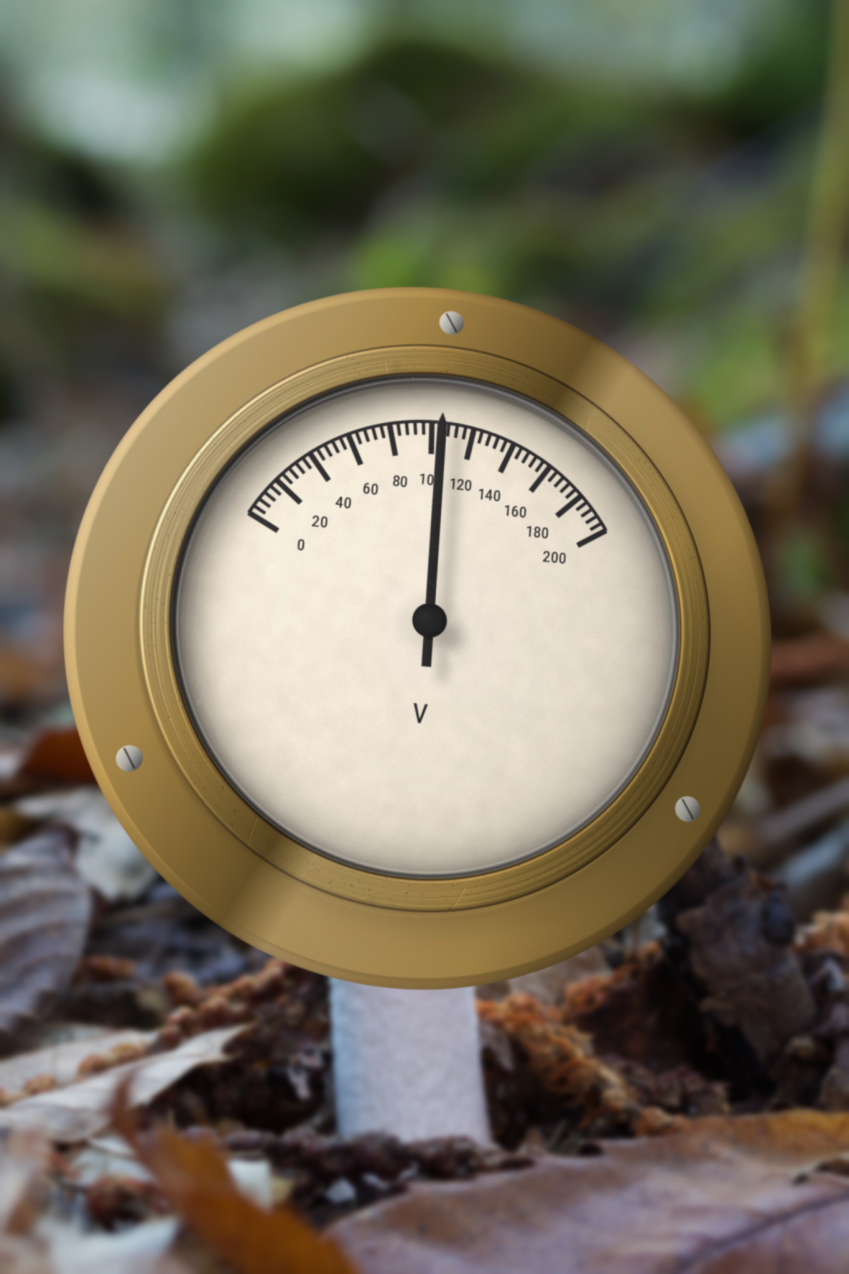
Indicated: value=104 unit=V
